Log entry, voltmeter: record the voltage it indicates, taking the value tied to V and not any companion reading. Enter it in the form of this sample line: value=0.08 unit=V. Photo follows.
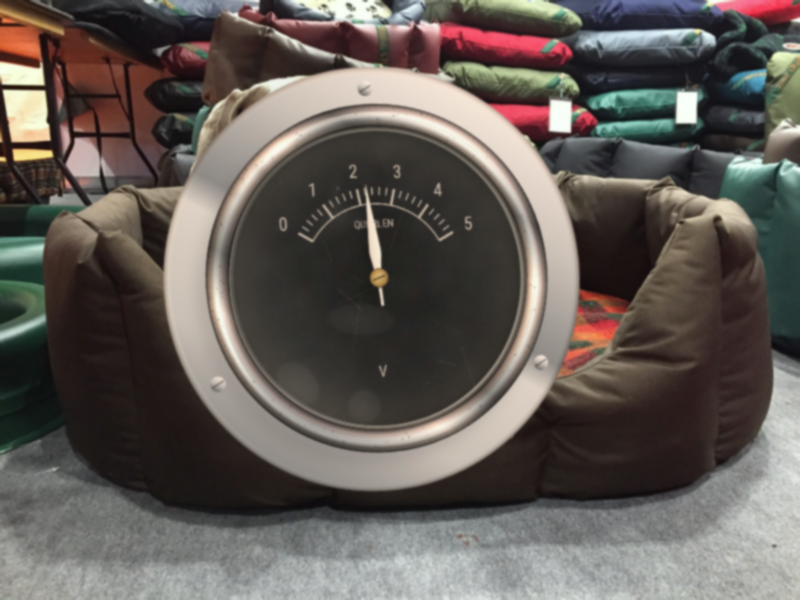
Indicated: value=2.2 unit=V
